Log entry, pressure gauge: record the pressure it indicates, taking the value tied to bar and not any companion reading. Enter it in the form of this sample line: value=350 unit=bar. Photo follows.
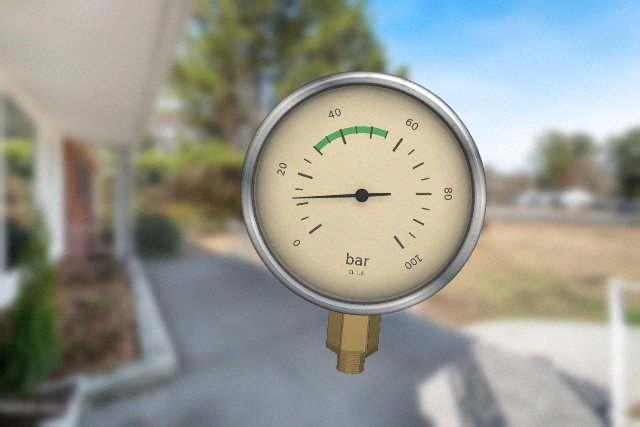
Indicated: value=12.5 unit=bar
